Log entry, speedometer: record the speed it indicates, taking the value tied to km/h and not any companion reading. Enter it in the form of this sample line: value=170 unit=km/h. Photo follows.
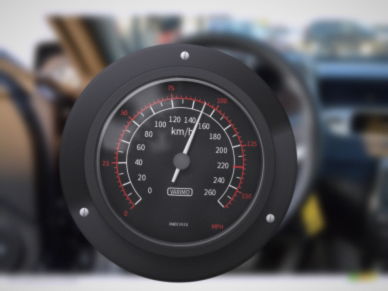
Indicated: value=150 unit=km/h
